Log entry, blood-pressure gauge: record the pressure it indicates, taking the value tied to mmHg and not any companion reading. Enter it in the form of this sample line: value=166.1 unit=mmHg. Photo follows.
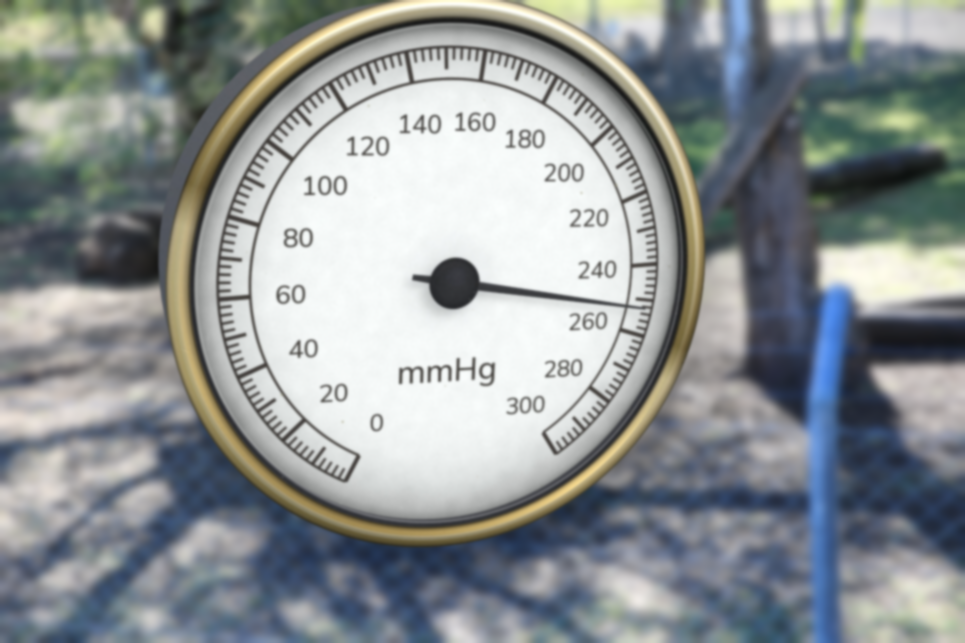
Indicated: value=252 unit=mmHg
